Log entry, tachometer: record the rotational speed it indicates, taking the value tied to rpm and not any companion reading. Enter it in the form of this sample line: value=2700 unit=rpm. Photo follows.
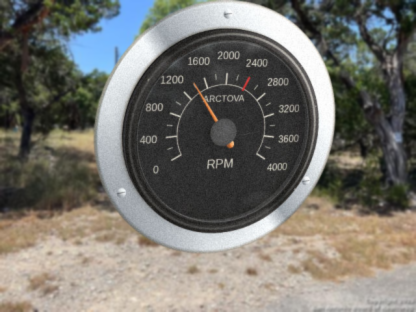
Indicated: value=1400 unit=rpm
